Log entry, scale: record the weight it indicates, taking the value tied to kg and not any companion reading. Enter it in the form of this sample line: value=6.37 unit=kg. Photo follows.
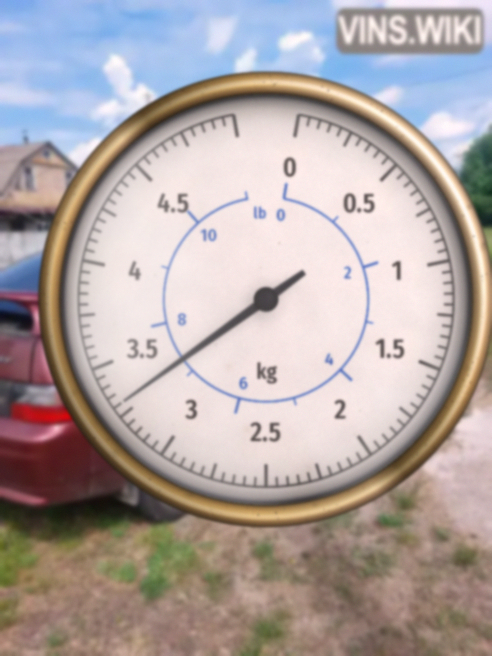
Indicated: value=3.3 unit=kg
